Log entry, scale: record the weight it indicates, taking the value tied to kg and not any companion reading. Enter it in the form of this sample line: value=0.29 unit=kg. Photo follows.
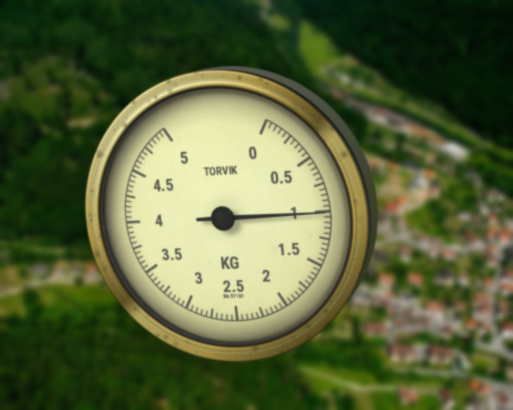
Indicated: value=1 unit=kg
